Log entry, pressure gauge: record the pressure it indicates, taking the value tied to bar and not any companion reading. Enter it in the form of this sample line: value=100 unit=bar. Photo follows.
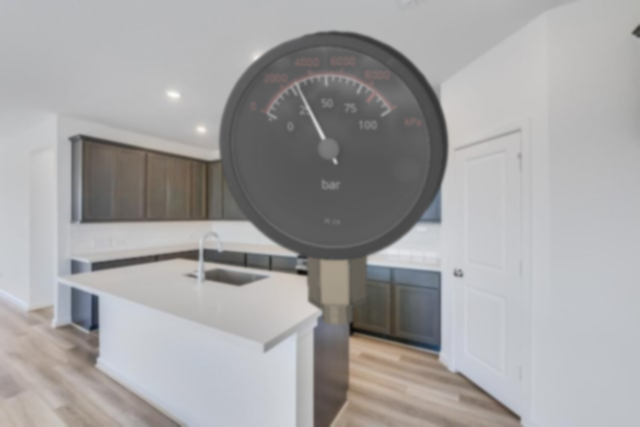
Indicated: value=30 unit=bar
